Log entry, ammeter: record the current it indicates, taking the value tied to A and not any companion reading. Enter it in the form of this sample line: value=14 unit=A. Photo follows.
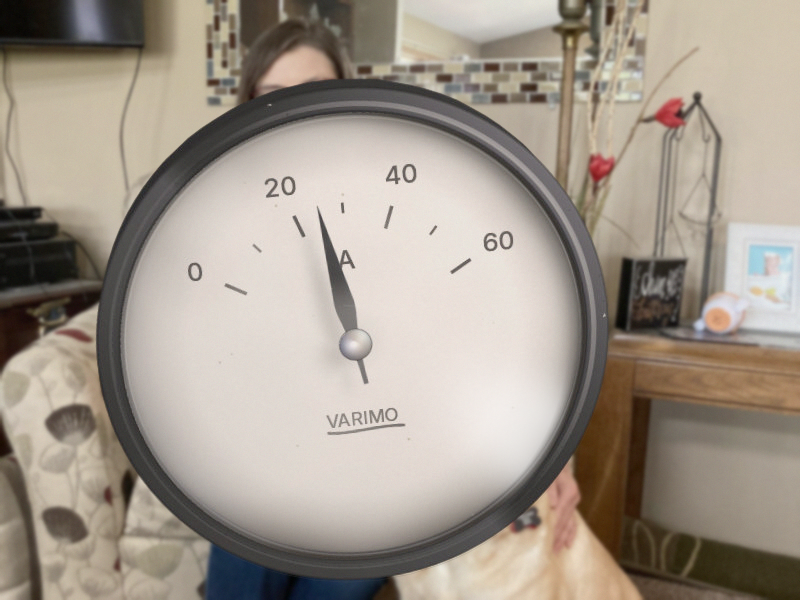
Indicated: value=25 unit=A
